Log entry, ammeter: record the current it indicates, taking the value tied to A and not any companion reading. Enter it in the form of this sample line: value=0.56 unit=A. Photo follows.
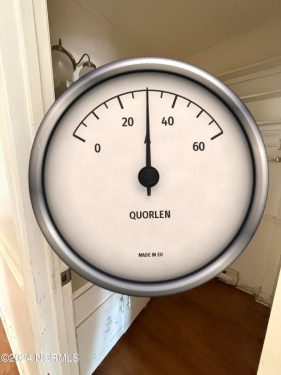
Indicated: value=30 unit=A
